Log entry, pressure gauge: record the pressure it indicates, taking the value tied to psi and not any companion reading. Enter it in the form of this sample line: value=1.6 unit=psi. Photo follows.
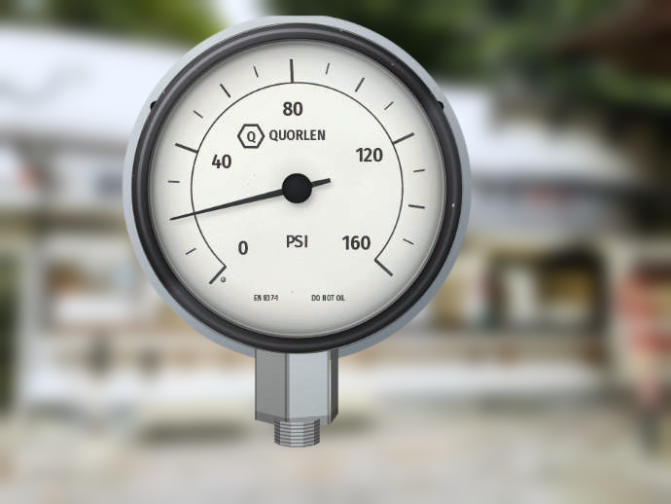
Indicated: value=20 unit=psi
